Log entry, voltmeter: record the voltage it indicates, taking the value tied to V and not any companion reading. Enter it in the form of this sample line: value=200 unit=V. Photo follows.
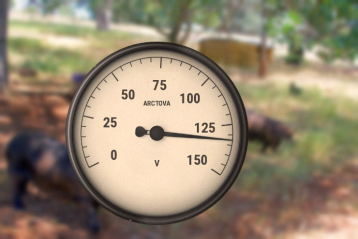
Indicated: value=132.5 unit=V
